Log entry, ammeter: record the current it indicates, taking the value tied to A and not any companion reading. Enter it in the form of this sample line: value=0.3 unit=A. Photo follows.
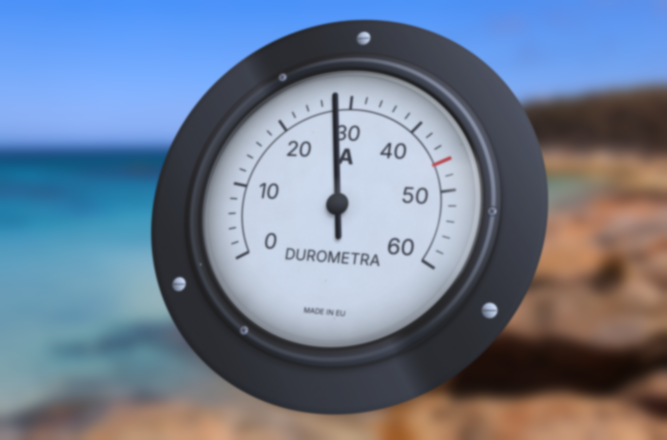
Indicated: value=28 unit=A
